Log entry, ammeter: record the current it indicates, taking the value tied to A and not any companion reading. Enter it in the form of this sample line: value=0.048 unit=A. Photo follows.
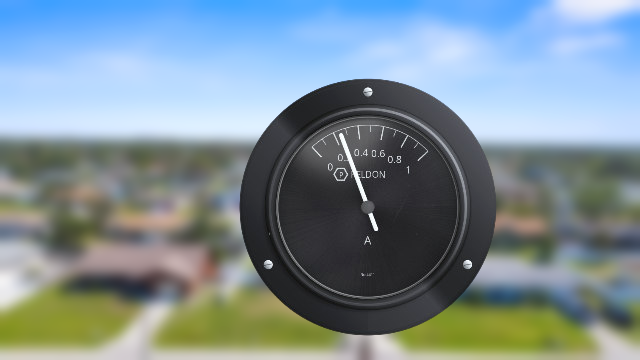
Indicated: value=0.25 unit=A
